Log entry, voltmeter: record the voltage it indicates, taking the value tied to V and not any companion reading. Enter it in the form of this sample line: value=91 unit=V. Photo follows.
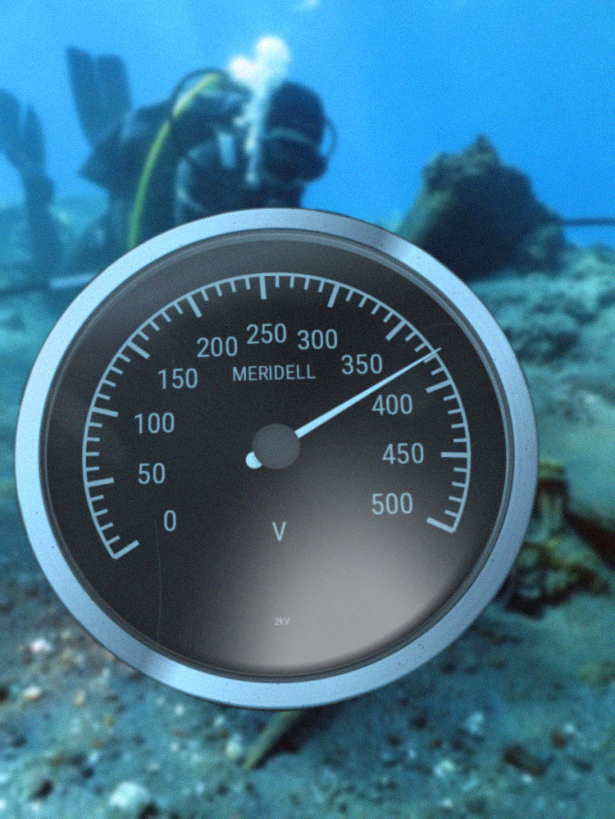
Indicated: value=380 unit=V
